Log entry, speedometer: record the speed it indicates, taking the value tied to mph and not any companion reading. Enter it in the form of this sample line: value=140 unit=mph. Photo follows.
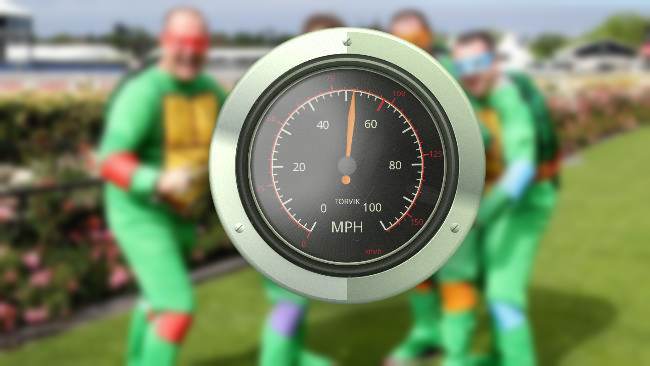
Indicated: value=52 unit=mph
